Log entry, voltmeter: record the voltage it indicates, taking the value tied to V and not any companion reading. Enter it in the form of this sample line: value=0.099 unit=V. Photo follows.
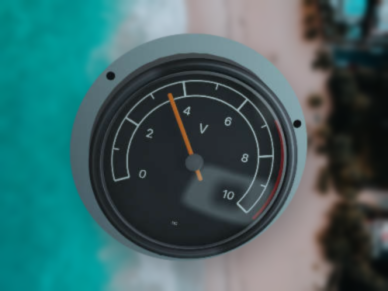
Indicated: value=3.5 unit=V
